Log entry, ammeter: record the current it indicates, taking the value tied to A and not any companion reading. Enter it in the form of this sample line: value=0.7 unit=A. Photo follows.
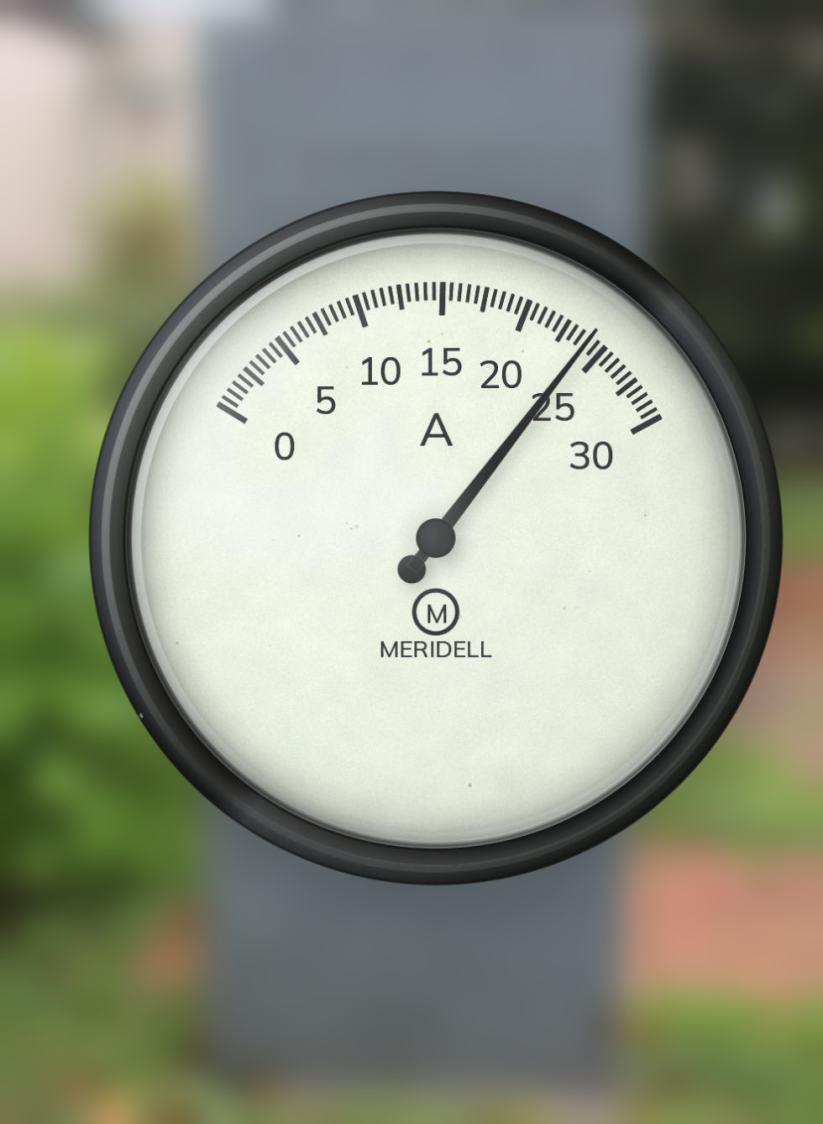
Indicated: value=24 unit=A
